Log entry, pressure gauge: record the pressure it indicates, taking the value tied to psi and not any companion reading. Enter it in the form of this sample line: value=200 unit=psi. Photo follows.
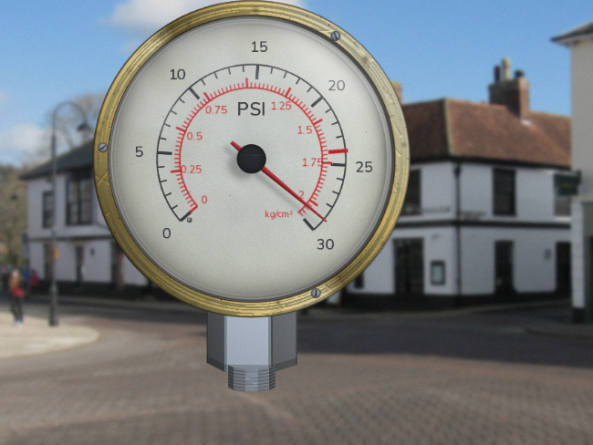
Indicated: value=29 unit=psi
